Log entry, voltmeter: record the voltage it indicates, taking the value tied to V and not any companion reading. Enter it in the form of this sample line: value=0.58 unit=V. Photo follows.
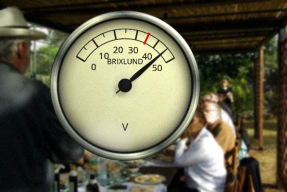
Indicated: value=45 unit=V
